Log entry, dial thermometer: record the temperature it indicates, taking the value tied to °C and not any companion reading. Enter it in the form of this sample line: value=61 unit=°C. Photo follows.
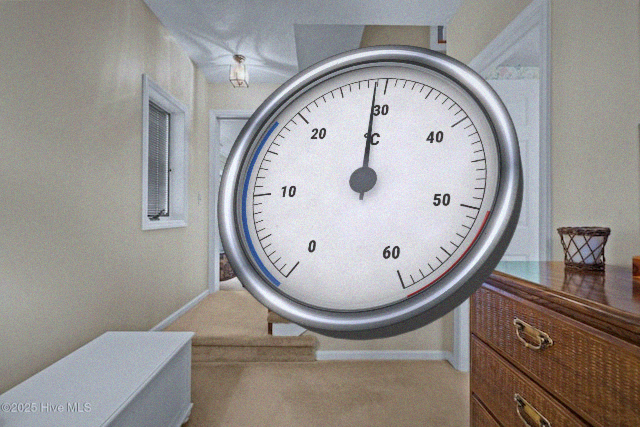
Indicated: value=29 unit=°C
